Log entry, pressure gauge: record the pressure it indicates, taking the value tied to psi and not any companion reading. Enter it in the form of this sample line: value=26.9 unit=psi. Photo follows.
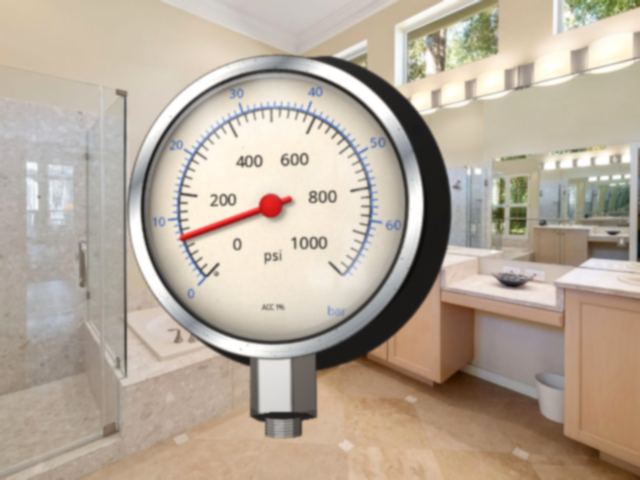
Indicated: value=100 unit=psi
